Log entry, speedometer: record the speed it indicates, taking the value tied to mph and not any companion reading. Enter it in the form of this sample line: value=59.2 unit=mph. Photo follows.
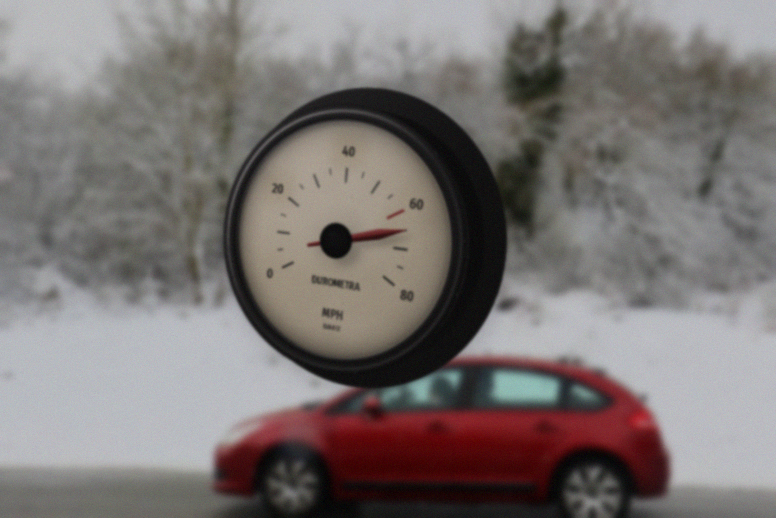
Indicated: value=65 unit=mph
